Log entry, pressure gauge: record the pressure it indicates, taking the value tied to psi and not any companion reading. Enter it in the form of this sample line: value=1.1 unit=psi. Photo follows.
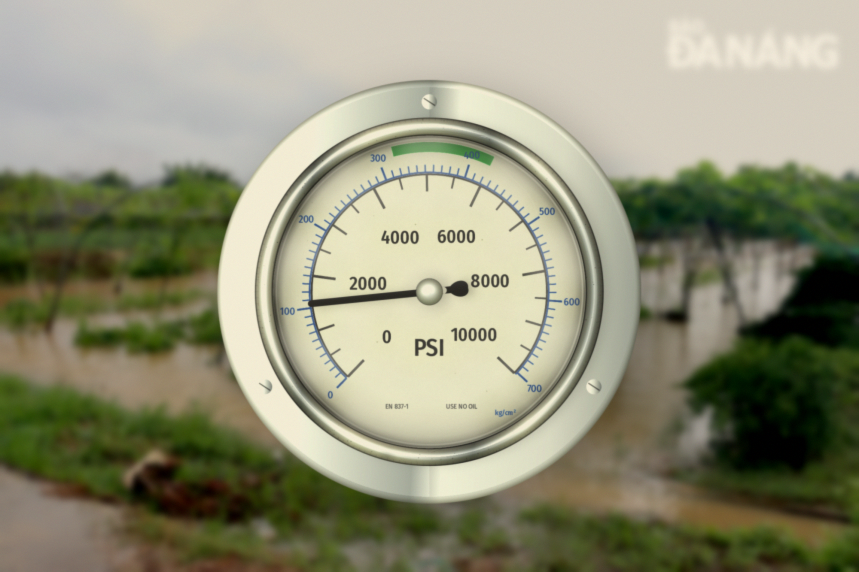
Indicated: value=1500 unit=psi
